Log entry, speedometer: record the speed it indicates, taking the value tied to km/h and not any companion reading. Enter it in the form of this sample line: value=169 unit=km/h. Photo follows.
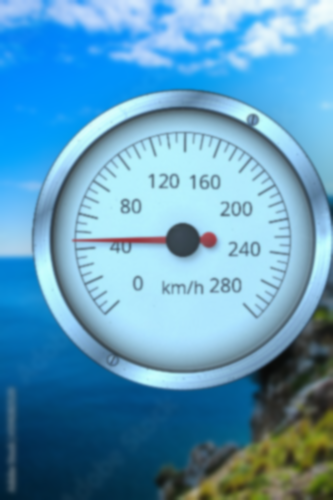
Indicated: value=45 unit=km/h
